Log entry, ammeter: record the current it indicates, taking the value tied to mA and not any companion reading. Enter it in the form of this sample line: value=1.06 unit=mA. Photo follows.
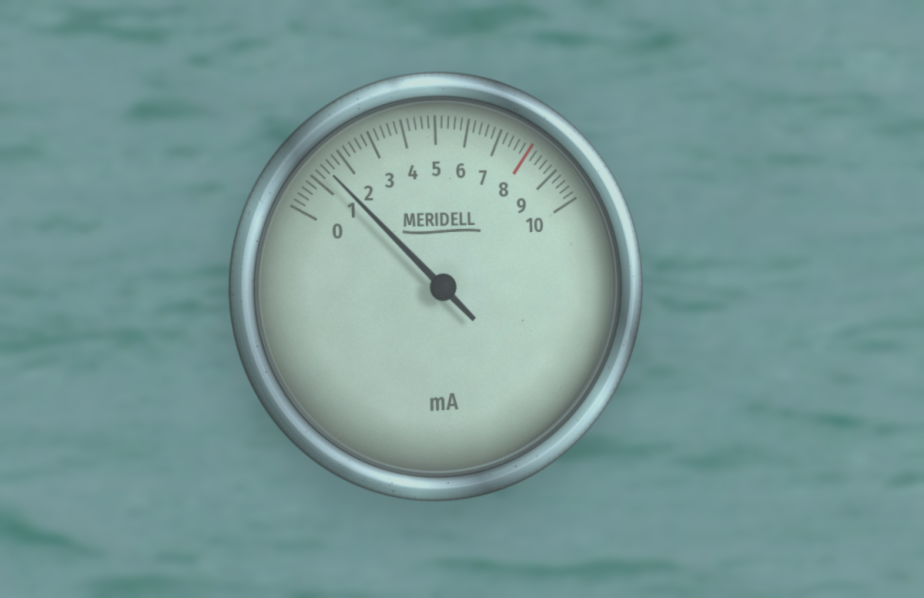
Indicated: value=1.4 unit=mA
